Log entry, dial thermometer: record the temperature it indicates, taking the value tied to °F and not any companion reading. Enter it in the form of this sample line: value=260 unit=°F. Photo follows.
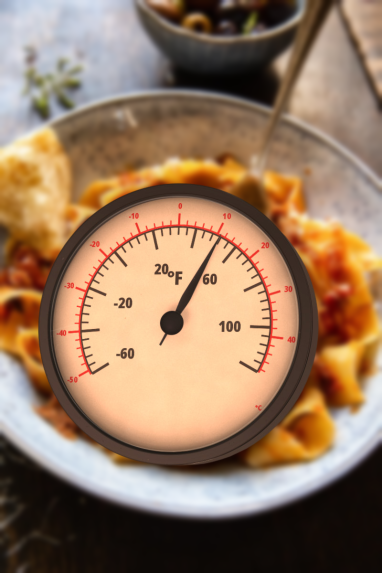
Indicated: value=52 unit=°F
